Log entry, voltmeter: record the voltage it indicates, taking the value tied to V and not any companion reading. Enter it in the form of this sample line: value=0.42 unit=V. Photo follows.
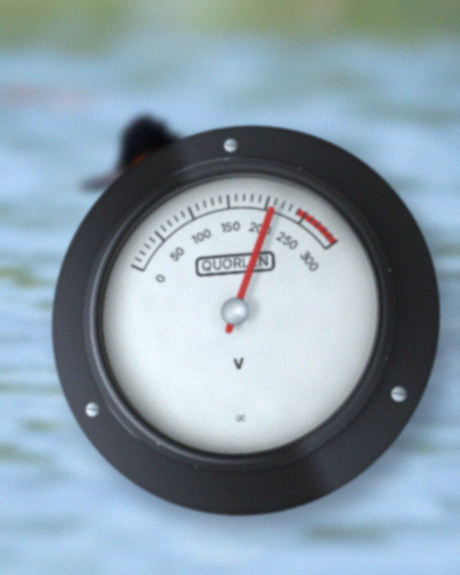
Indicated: value=210 unit=V
